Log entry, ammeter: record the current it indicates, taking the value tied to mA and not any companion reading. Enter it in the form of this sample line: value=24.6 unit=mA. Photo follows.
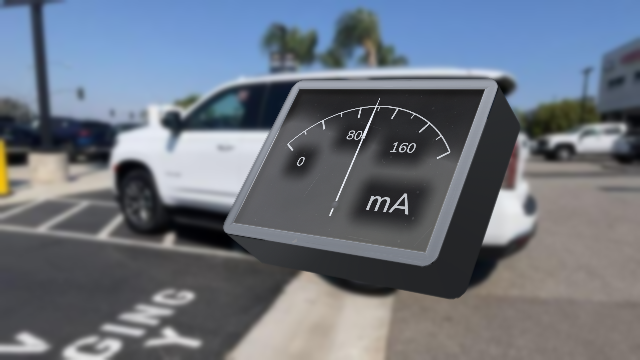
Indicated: value=100 unit=mA
